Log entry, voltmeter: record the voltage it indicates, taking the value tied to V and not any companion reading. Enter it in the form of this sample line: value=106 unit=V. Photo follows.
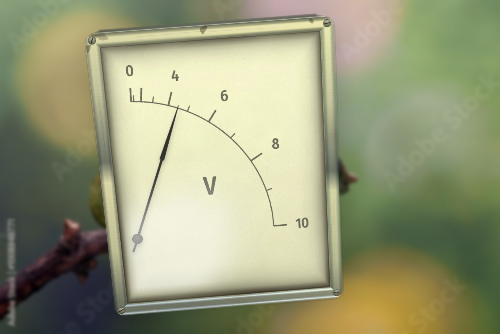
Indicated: value=4.5 unit=V
